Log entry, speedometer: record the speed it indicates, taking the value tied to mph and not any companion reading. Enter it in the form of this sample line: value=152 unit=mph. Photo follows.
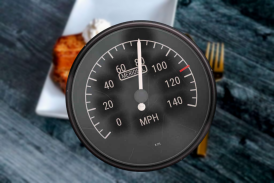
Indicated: value=80 unit=mph
